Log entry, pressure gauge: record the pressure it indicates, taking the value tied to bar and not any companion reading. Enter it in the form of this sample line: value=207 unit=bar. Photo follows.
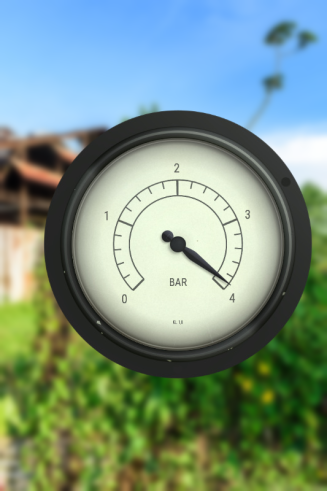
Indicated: value=3.9 unit=bar
